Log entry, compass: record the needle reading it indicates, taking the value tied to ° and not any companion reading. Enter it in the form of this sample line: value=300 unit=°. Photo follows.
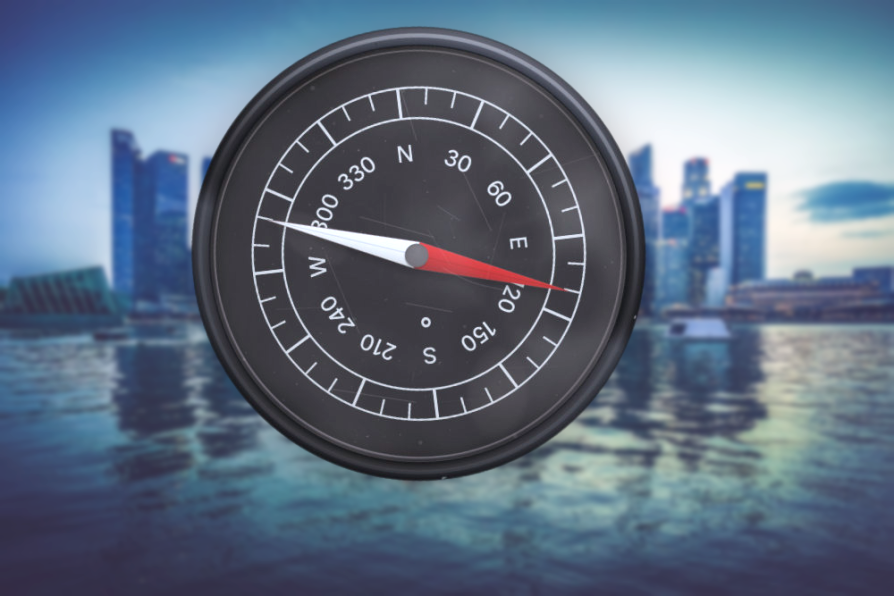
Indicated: value=110 unit=°
